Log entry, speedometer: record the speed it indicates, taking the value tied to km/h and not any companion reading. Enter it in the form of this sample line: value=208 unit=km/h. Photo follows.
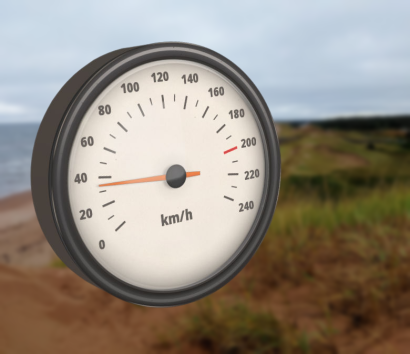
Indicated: value=35 unit=km/h
